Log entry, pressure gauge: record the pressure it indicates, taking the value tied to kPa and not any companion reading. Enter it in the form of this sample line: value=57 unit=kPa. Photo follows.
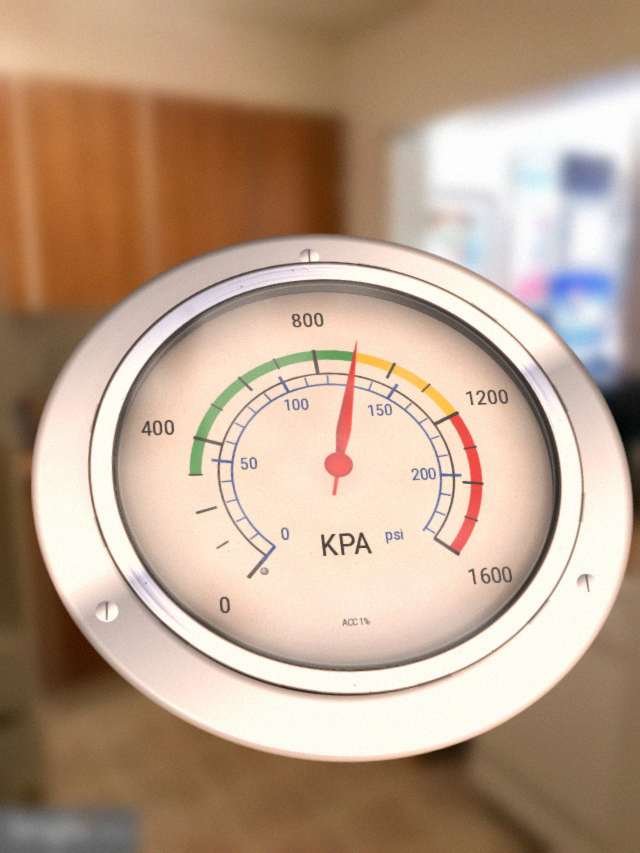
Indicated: value=900 unit=kPa
